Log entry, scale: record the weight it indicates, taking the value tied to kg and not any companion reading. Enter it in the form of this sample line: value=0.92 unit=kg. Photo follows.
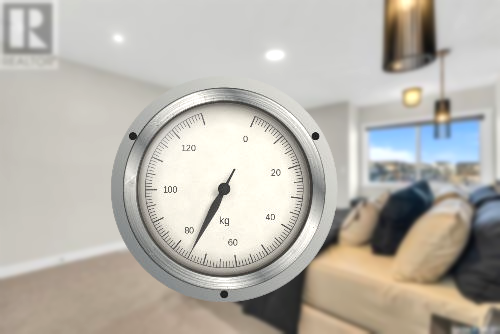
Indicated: value=75 unit=kg
